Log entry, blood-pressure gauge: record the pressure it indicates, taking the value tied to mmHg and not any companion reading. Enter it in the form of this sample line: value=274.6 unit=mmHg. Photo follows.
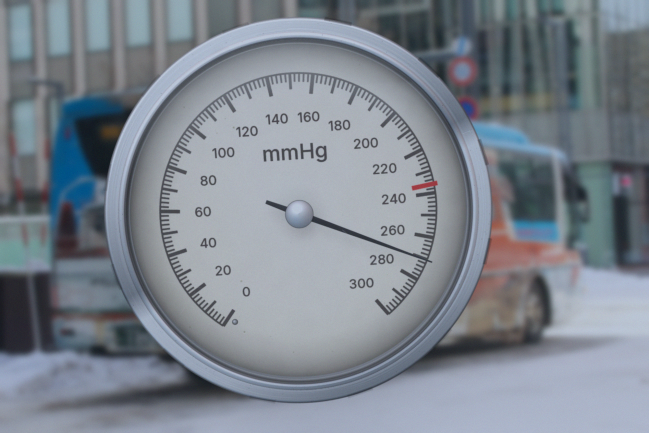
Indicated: value=270 unit=mmHg
